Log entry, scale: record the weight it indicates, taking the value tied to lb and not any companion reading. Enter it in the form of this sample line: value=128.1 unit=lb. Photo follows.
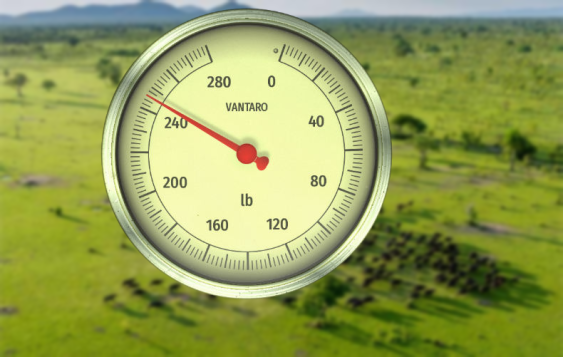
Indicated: value=246 unit=lb
